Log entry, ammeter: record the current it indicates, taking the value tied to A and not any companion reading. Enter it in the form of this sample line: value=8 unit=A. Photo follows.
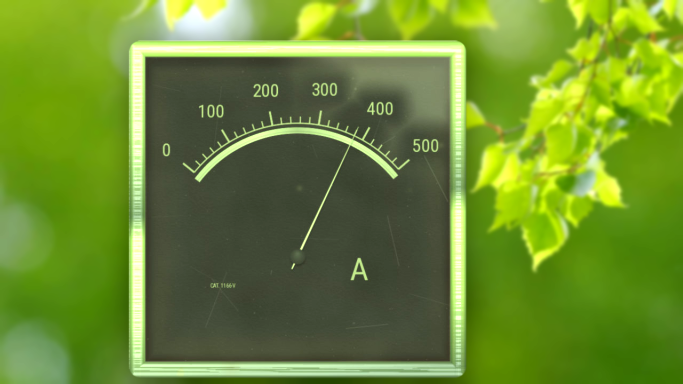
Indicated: value=380 unit=A
